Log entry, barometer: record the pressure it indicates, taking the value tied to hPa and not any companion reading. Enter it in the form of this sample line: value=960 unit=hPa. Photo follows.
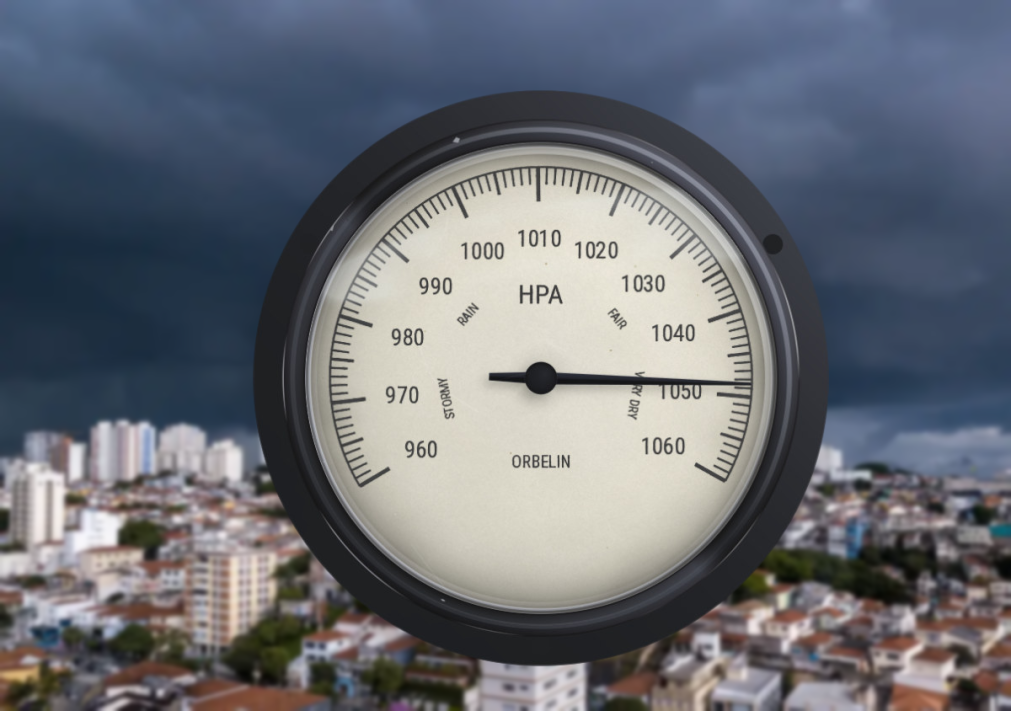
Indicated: value=1048.5 unit=hPa
